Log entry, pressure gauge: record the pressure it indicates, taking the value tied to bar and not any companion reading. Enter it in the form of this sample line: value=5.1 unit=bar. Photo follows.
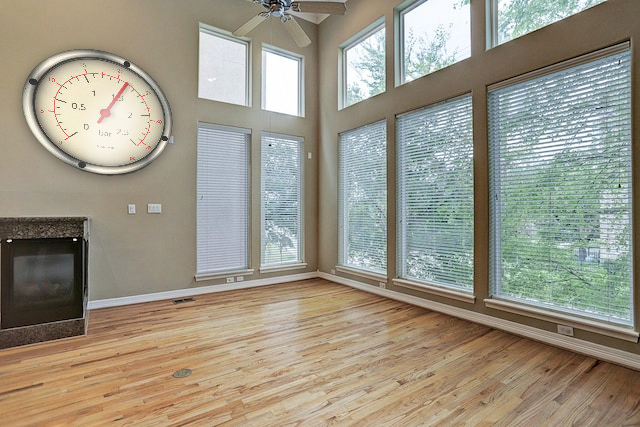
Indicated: value=1.5 unit=bar
